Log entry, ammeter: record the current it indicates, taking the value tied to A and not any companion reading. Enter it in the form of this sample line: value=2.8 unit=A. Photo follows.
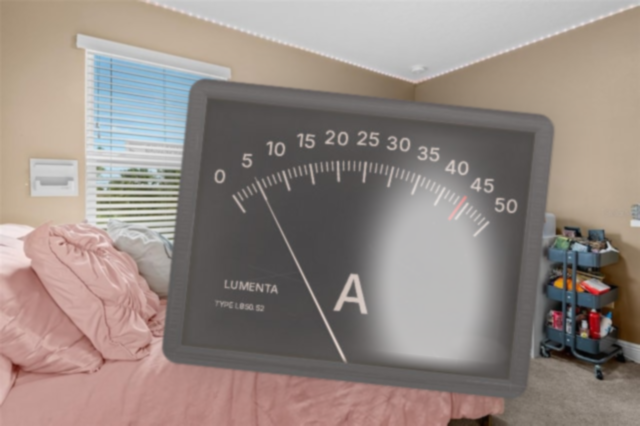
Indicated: value=5 unit=A
